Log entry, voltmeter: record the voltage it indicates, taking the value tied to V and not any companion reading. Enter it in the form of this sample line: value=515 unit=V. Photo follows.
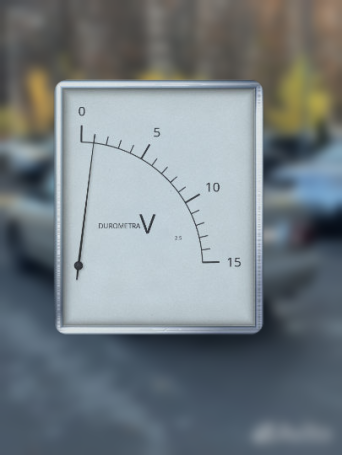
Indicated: value=1 unit=V
